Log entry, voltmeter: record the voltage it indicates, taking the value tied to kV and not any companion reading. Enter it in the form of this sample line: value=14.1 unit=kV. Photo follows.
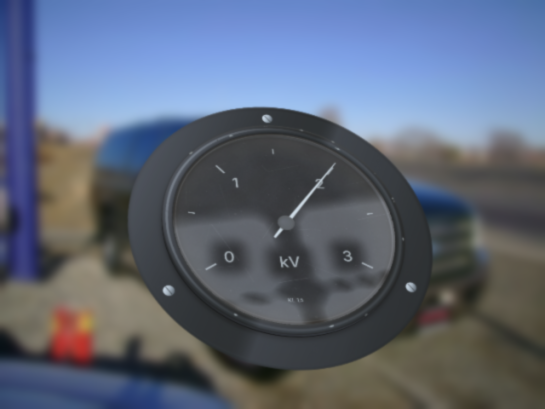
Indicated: value=2 unit=kV
